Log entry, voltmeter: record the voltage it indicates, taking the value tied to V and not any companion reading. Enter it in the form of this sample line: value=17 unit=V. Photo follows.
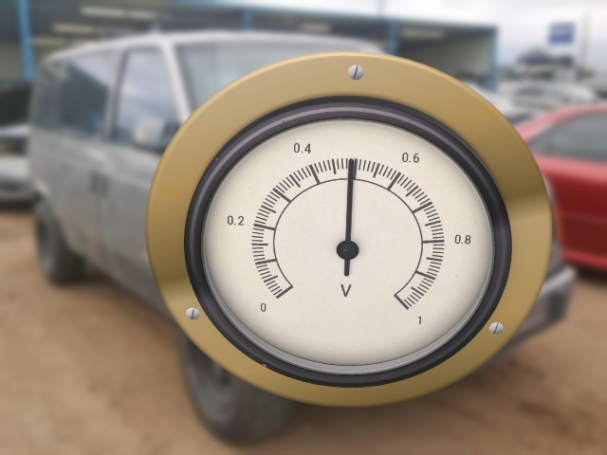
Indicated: value=0.49 unit=V
